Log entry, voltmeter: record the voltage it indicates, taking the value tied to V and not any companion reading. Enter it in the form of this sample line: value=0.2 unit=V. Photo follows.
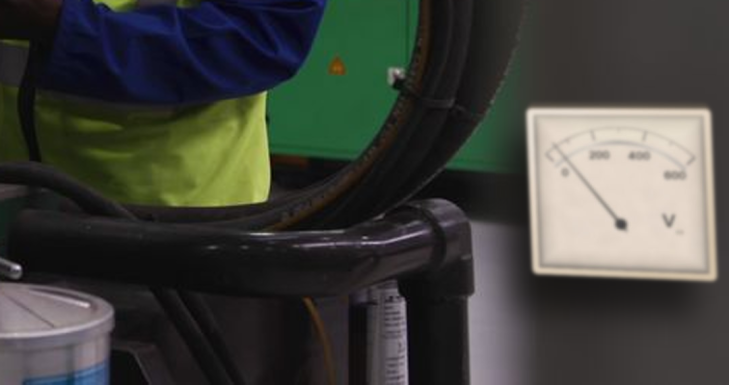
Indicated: value=50 unit=V
